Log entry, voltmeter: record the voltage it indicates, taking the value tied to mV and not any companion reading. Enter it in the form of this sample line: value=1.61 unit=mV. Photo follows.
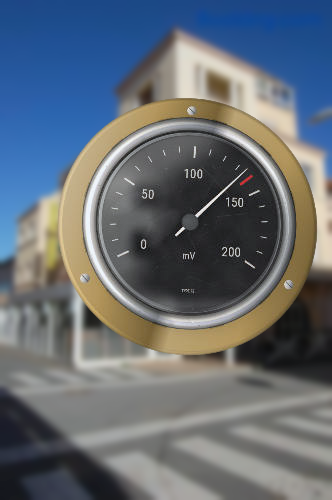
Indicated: value=135 unit=mV
